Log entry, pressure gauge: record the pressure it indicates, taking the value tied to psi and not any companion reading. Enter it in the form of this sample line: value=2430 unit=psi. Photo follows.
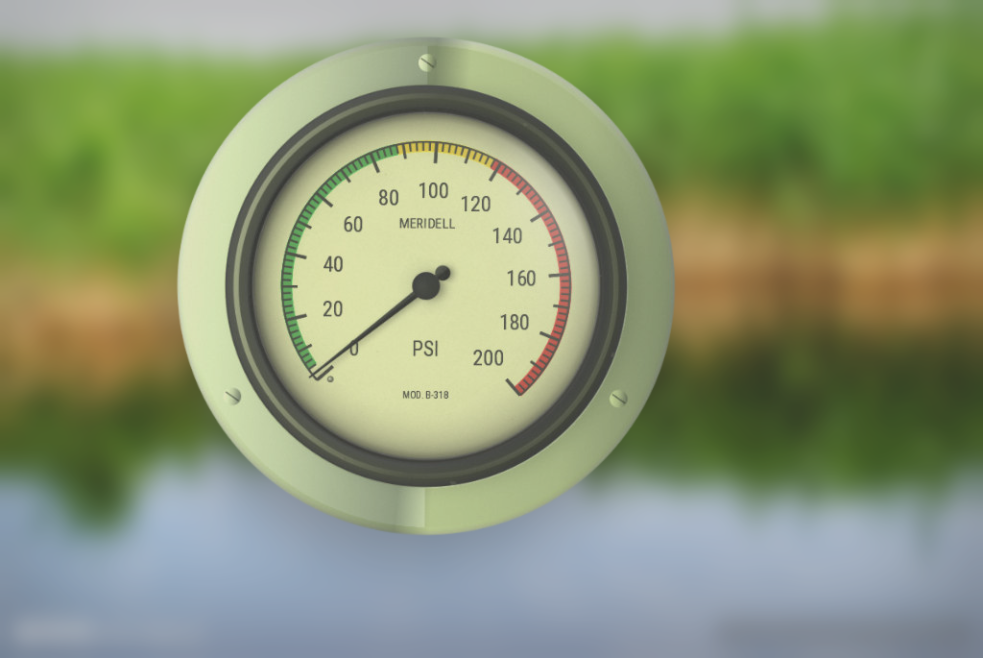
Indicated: value=2 unit=psi
